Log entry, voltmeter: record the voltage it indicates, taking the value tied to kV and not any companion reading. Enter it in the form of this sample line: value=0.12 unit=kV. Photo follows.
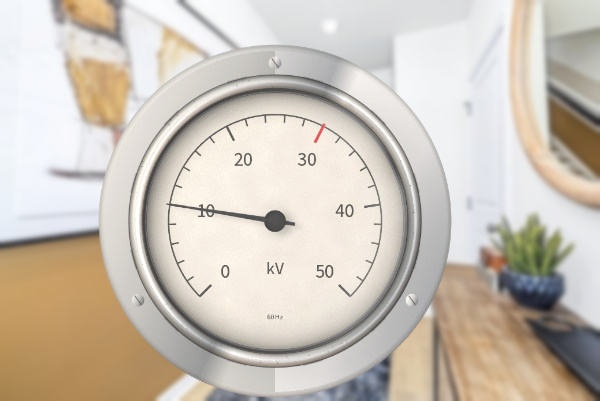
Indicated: value=10 unit=kV
